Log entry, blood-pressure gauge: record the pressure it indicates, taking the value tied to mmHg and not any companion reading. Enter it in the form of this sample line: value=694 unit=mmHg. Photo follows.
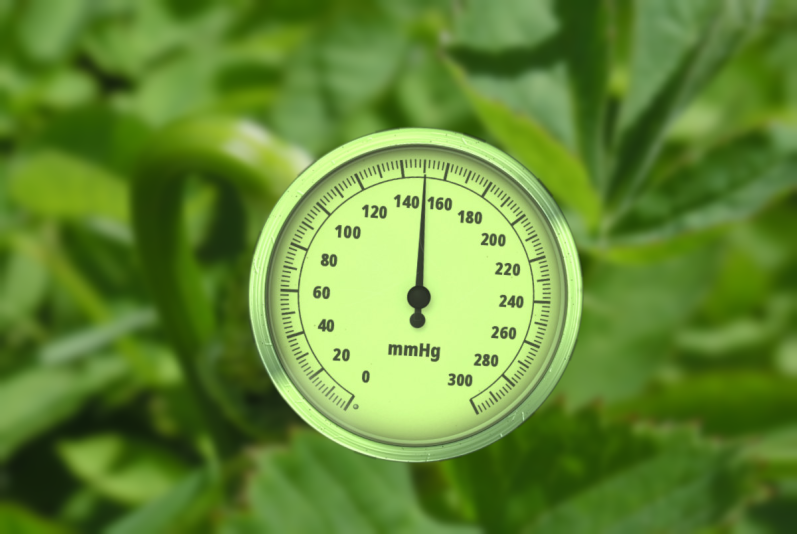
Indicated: value=150 unit=mmHg
